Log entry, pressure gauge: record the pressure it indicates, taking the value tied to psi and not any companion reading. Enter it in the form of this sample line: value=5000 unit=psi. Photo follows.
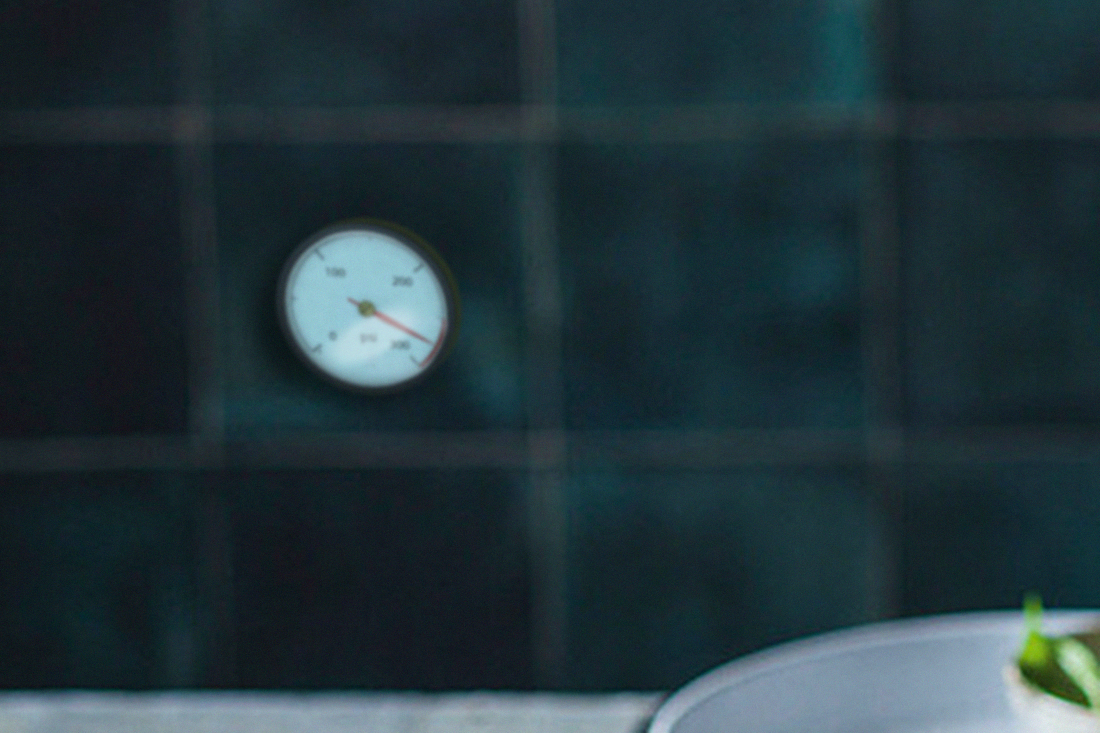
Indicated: value=275 unit=psi
